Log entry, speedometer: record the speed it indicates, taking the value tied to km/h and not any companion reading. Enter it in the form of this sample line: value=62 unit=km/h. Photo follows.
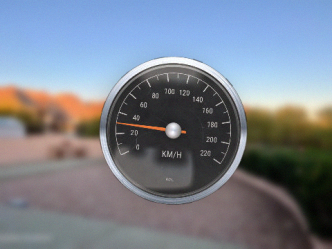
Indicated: value=30 unit=km/h
